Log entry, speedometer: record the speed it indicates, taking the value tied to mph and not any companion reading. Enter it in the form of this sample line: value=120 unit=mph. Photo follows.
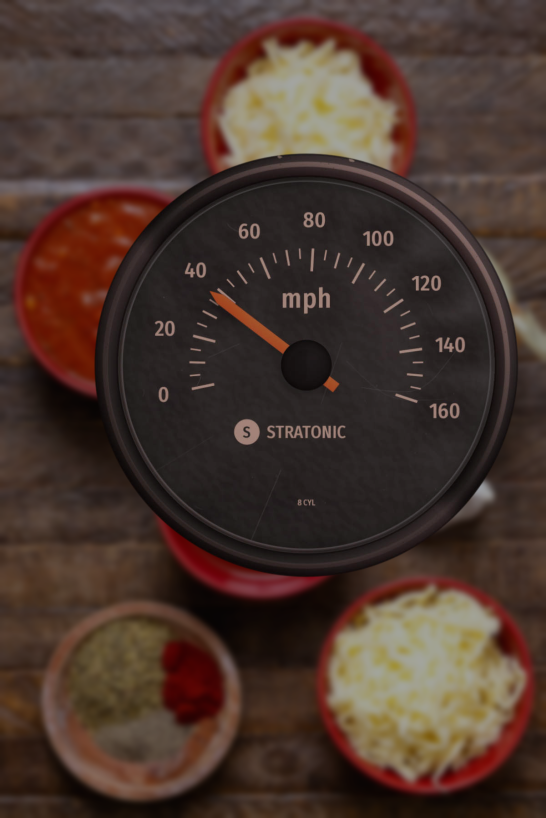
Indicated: value=37.5 unit=mph
